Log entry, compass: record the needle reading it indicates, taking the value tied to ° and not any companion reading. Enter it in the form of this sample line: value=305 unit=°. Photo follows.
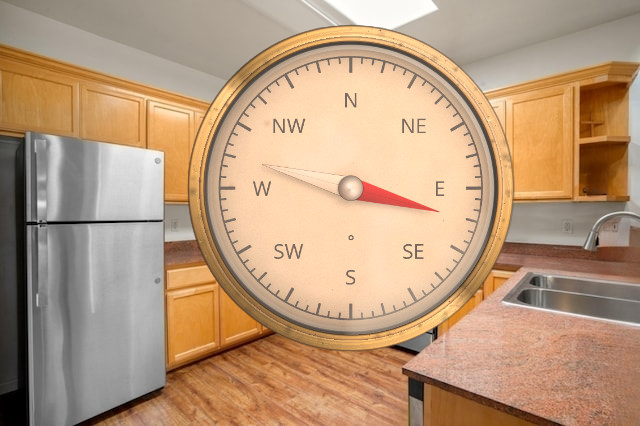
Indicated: value=105 unit=°
